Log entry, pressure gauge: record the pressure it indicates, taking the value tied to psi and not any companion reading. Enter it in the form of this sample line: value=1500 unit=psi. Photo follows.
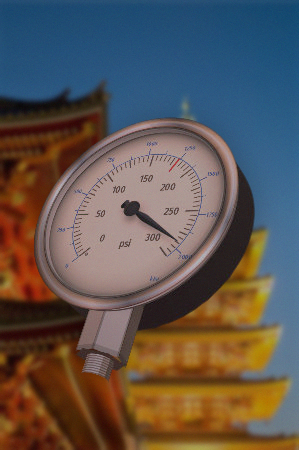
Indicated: value=285 unit=psi
